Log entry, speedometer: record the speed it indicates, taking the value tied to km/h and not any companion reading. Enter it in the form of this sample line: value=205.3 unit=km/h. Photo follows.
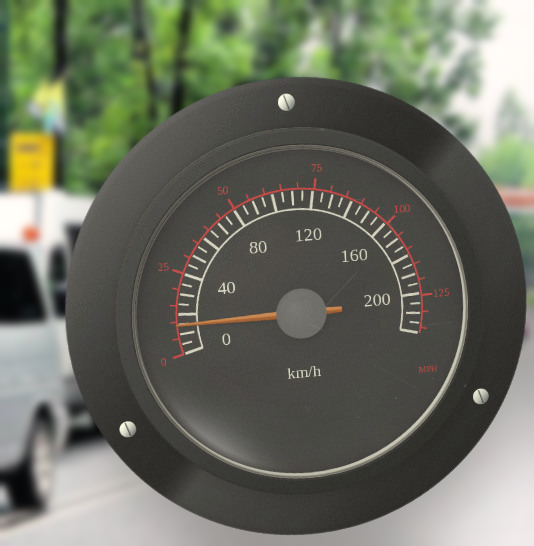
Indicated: value=15 unit=km/h
